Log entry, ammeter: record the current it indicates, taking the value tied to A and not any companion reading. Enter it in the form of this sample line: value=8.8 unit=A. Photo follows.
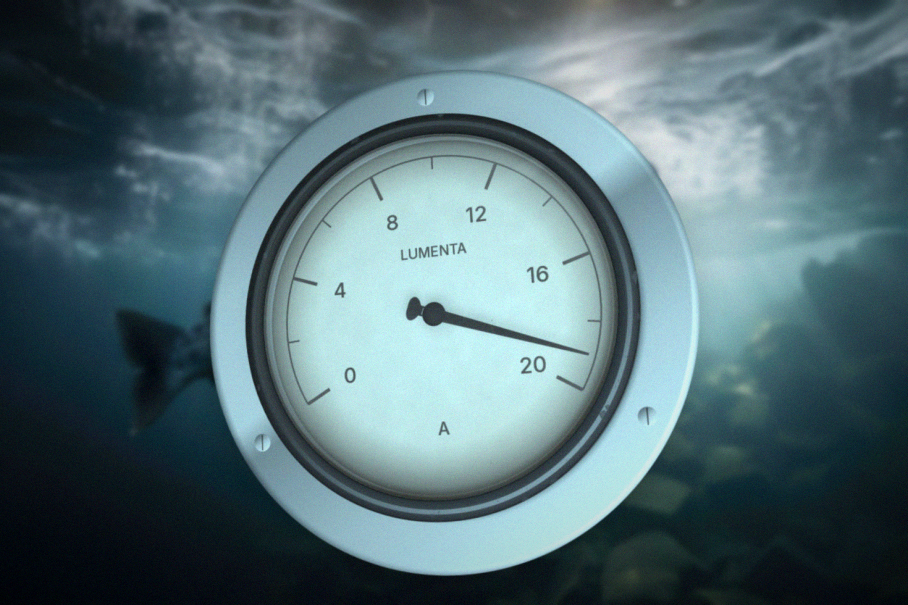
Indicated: value=19 unit=A
